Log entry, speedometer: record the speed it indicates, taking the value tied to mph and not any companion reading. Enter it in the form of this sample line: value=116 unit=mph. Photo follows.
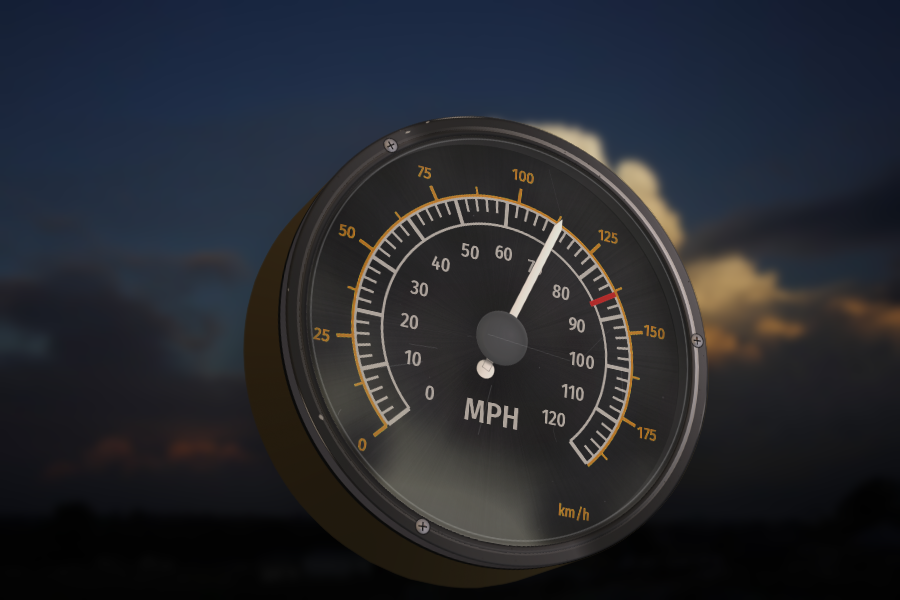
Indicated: value=70 unit=mph
